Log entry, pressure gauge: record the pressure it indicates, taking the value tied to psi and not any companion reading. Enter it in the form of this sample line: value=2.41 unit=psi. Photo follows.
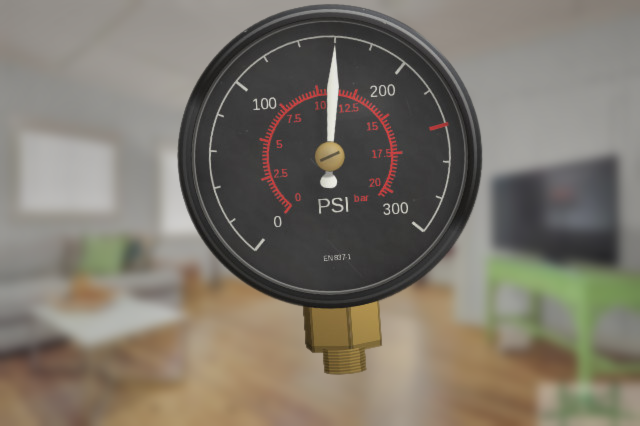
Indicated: value=160 unit=psi
